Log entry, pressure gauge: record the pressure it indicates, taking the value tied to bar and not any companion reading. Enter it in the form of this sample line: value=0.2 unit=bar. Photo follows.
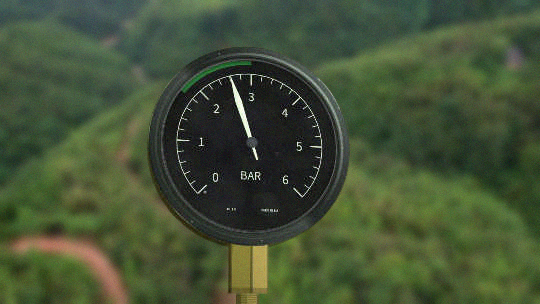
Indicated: value=2.6 unit=bar
